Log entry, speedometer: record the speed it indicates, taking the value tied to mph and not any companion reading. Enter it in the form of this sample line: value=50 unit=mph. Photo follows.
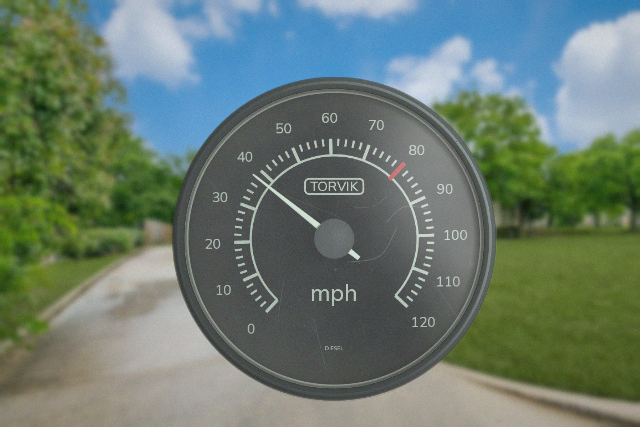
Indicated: value=38 unit=mph
